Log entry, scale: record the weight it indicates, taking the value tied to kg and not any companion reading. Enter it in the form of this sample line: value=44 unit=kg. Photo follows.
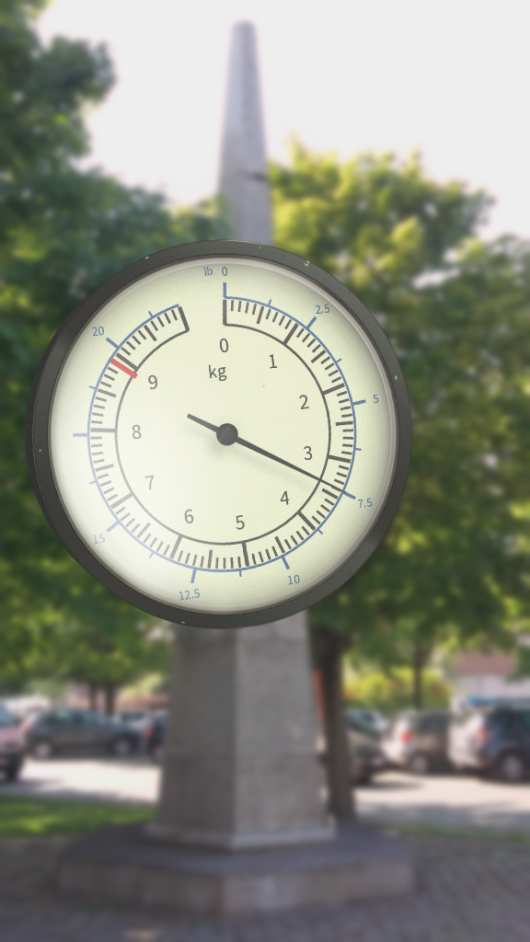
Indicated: value=3.4 unit=kg
